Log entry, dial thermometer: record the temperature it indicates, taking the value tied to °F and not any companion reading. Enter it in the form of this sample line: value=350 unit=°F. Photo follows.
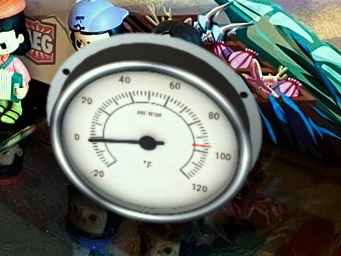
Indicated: value=0 unit=°F
